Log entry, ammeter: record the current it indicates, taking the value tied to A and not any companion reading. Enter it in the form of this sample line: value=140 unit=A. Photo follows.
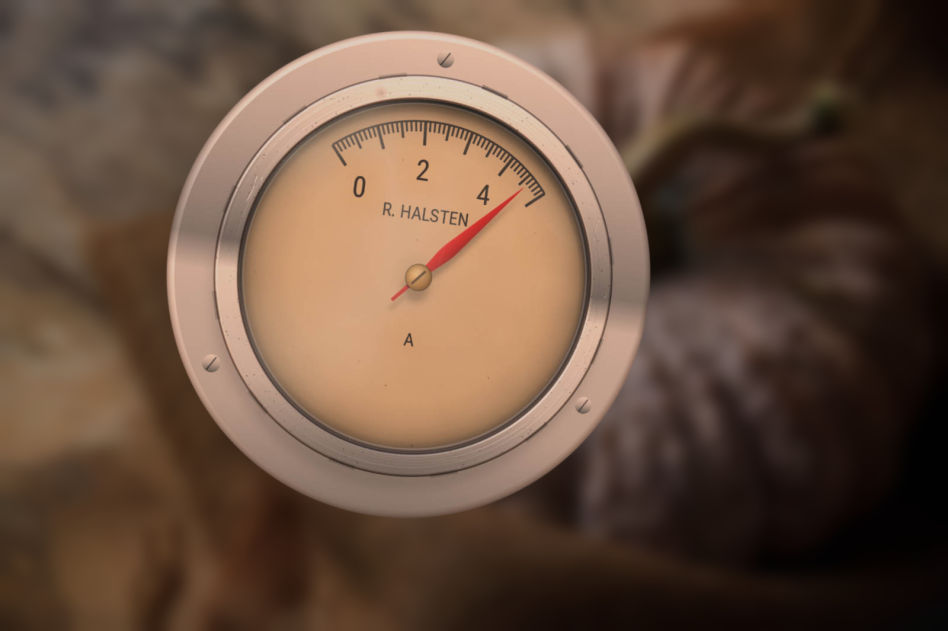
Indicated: value=4.6 unit=A
